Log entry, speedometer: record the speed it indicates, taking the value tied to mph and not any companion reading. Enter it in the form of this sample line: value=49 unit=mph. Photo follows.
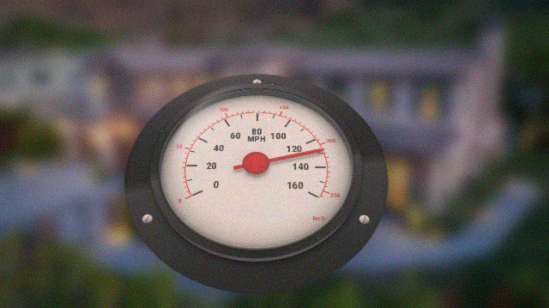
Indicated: value=130 unit=mph
